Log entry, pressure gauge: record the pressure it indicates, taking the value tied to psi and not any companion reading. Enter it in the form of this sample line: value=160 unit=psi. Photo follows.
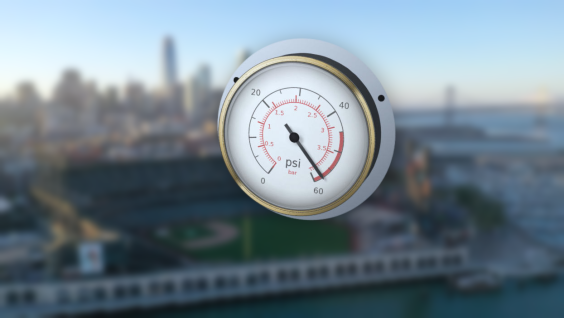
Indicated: value=57.5 unit=psi
